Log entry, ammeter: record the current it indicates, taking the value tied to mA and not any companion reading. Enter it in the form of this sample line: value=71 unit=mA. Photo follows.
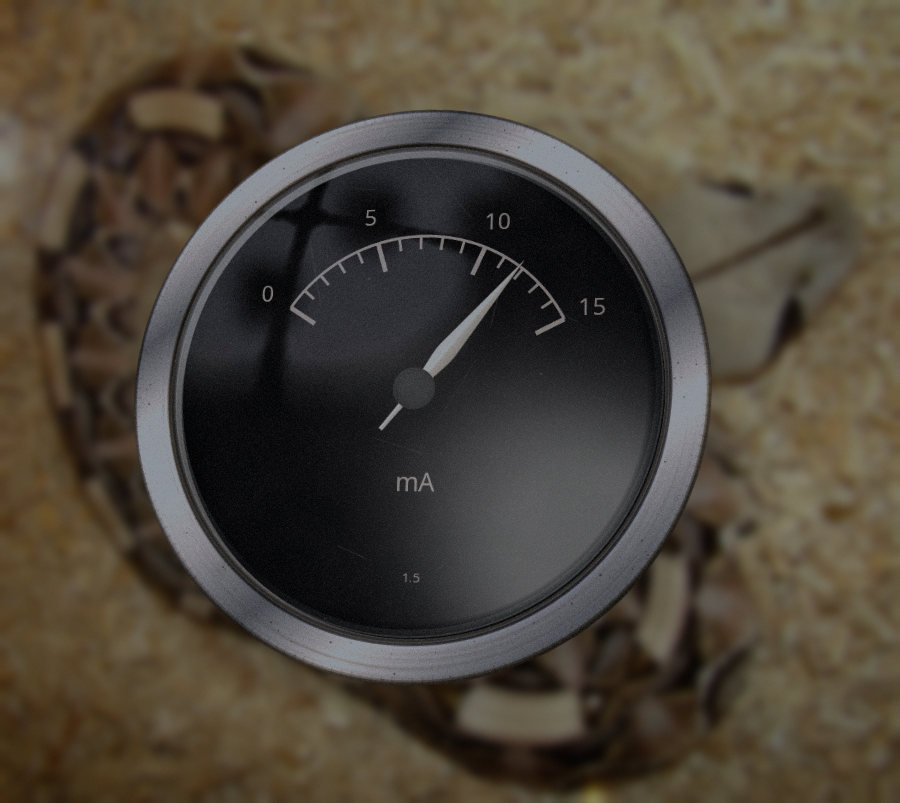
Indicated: value=12 unit=mA
